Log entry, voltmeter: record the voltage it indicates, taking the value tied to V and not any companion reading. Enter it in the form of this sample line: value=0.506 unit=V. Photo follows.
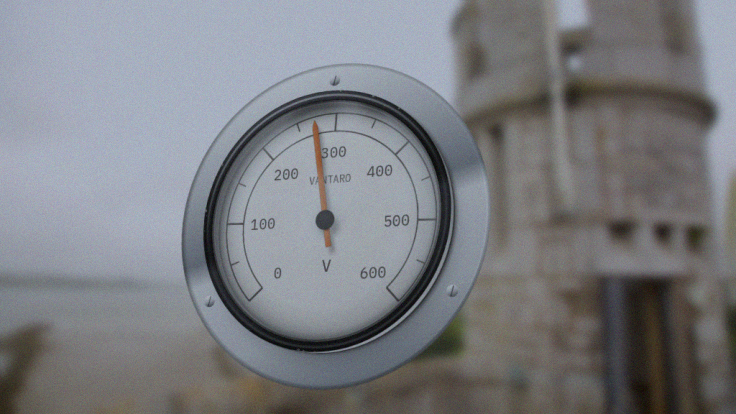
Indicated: value=275 unit=V
